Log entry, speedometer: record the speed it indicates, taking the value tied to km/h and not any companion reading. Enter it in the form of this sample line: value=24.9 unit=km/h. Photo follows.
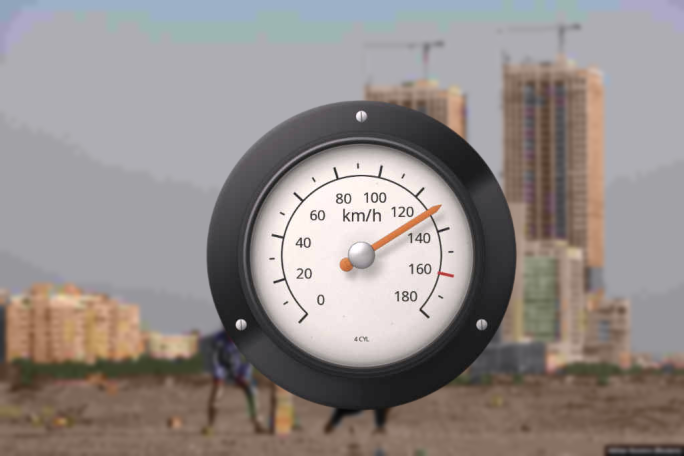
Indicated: value=130 unit=km/h
